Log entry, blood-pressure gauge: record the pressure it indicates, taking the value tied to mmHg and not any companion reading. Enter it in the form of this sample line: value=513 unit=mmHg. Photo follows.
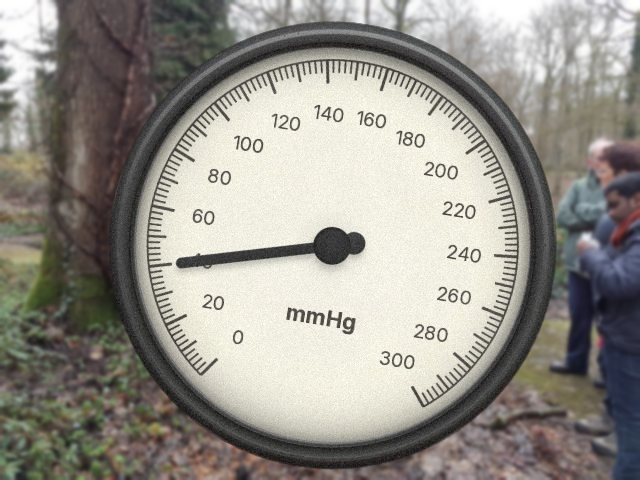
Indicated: value=40 unit=mmHg
